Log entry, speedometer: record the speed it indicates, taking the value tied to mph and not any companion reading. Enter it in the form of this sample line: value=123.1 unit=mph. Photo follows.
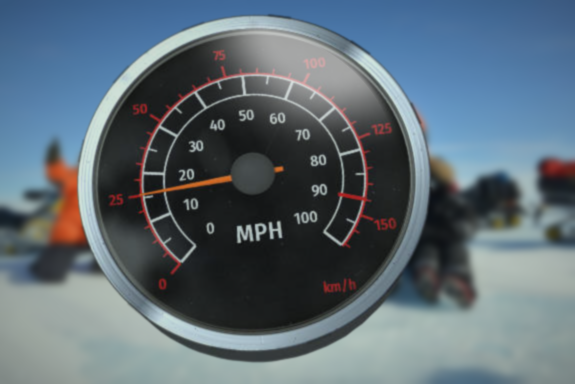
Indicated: value=15 unit=mph
